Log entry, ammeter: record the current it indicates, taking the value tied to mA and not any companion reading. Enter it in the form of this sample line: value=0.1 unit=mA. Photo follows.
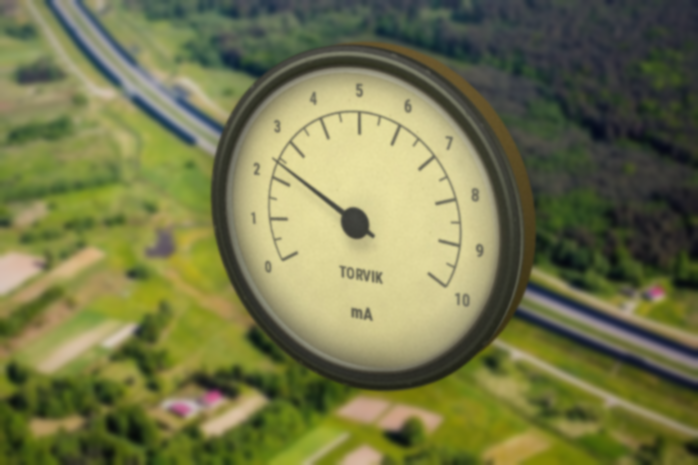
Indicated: value=2.5 unit=mA
